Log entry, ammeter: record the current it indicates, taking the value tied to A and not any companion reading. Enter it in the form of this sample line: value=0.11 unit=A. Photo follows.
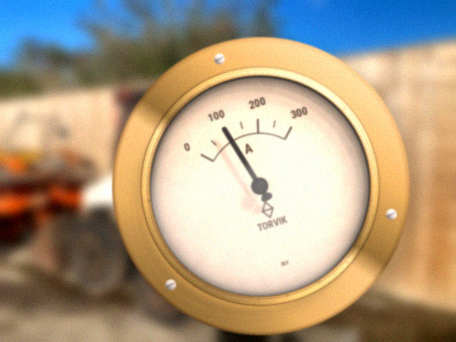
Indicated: value=100 unit=A
